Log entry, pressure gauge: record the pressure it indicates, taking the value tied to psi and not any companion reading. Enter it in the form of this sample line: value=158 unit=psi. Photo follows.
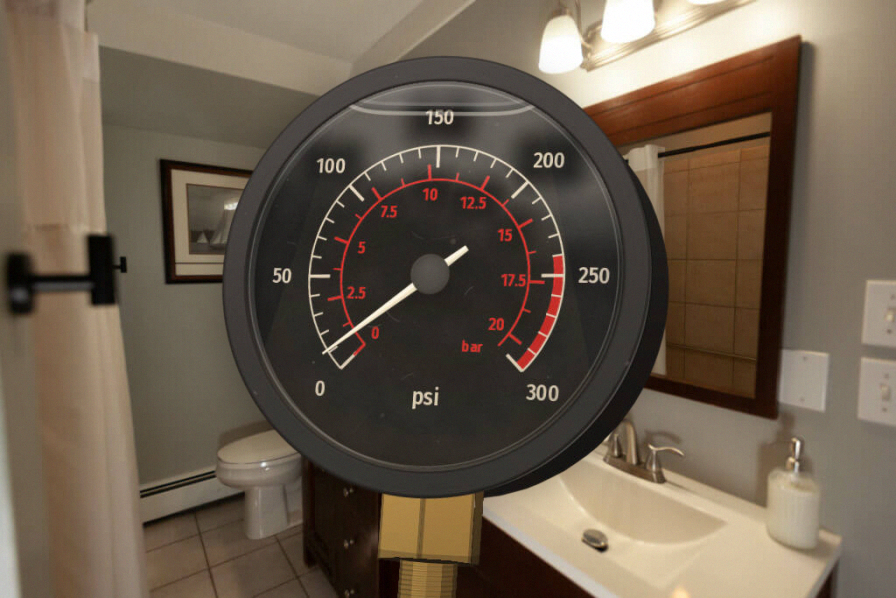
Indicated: value=10 unit=psi
